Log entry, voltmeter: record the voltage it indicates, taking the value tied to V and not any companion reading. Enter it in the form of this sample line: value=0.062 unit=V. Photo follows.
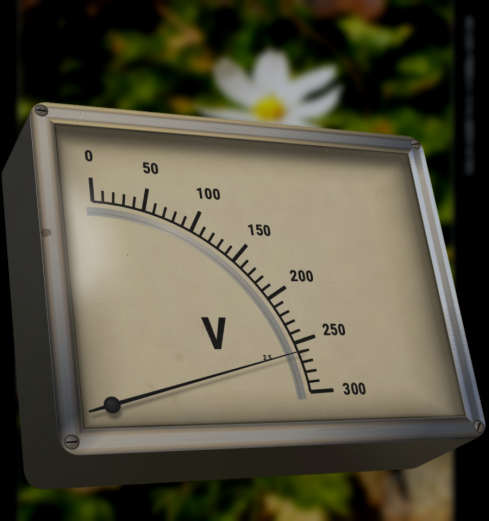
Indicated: value=260 unit=V
